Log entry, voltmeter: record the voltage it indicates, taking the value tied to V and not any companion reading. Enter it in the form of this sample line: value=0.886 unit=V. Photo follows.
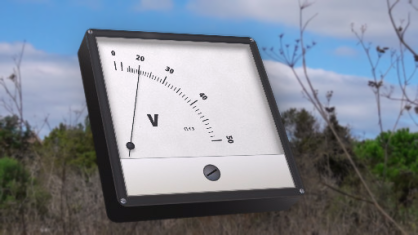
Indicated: value=20 unit=V
